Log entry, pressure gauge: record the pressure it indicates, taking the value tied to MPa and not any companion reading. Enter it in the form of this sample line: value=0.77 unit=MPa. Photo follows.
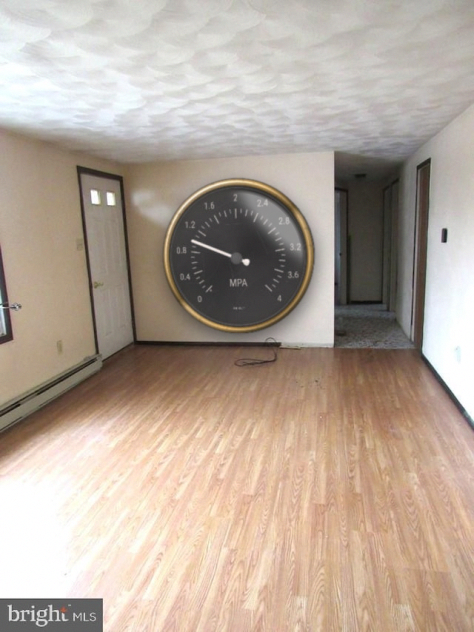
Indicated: value=1 unit=MPa
